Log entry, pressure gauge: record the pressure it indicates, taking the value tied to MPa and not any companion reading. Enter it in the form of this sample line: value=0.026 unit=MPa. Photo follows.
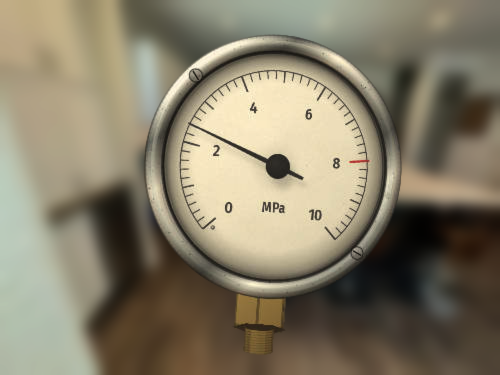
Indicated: value=2.4 unit=MPa
